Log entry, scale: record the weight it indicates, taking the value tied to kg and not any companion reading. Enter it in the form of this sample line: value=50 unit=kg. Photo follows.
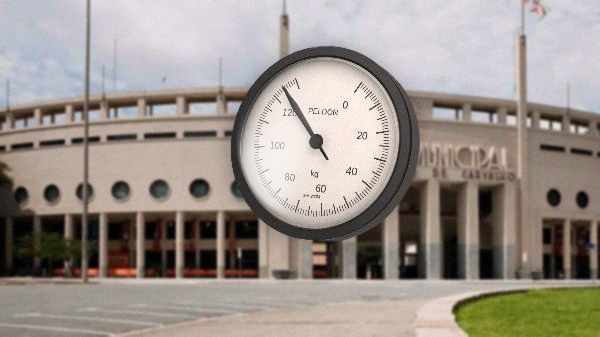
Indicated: value=125 unit=kg
